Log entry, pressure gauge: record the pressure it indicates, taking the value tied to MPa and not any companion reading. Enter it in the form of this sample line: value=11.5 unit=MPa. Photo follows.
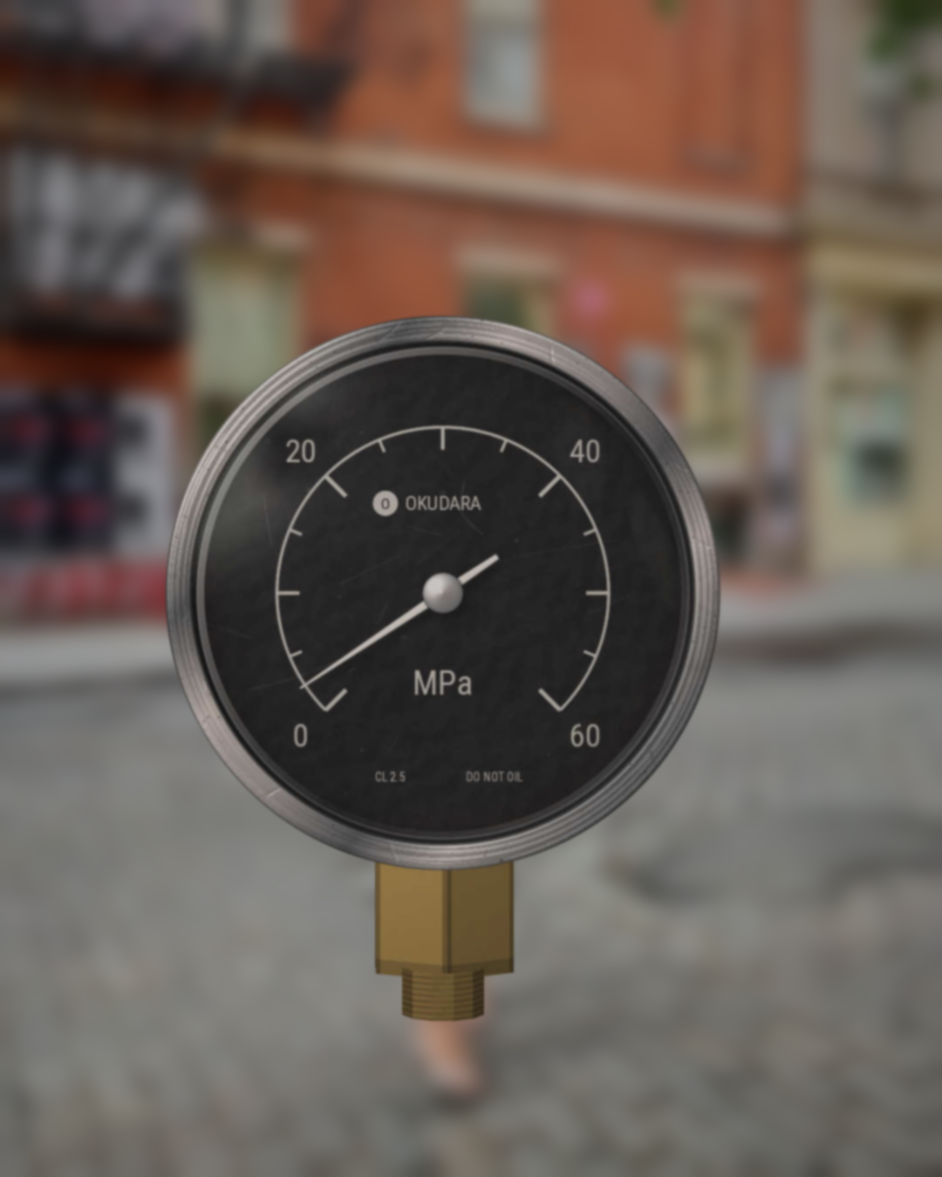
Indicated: value=2.5 unit=MPa
